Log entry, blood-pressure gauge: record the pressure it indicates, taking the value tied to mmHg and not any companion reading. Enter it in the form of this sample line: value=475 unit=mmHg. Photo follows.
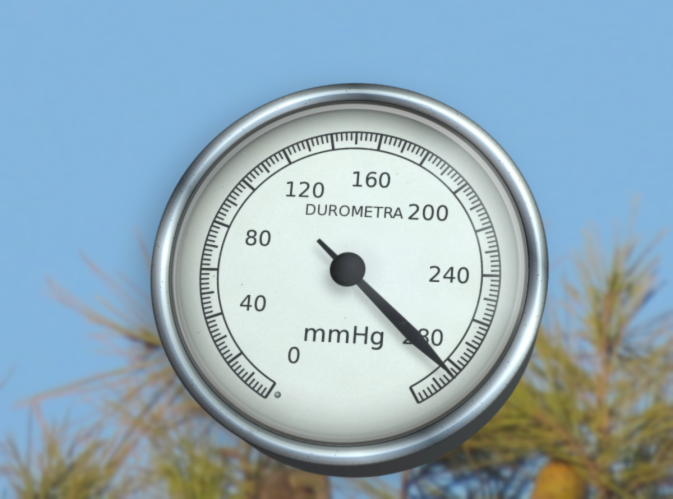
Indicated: value=284 unit=mmHg
